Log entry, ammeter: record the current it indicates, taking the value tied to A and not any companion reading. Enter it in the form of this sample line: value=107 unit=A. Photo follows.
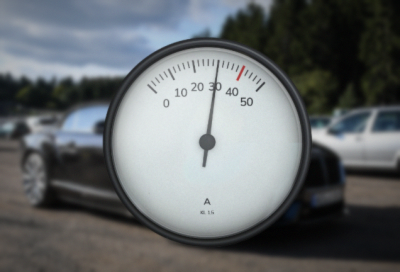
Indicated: value=30 unit=A
